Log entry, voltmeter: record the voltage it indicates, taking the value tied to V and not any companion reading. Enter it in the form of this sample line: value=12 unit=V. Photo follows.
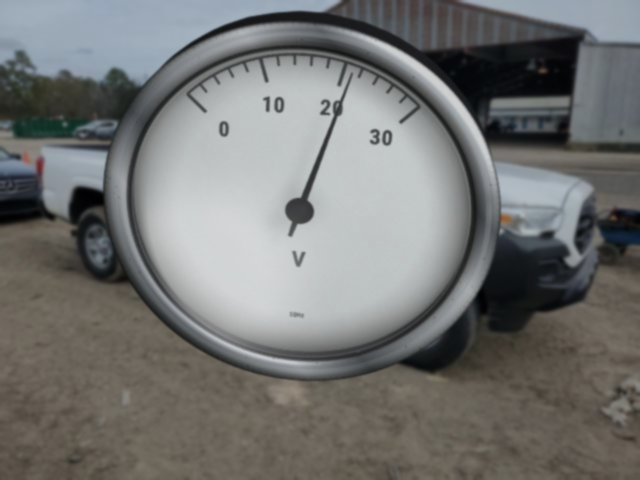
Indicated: value=21 unit=V
